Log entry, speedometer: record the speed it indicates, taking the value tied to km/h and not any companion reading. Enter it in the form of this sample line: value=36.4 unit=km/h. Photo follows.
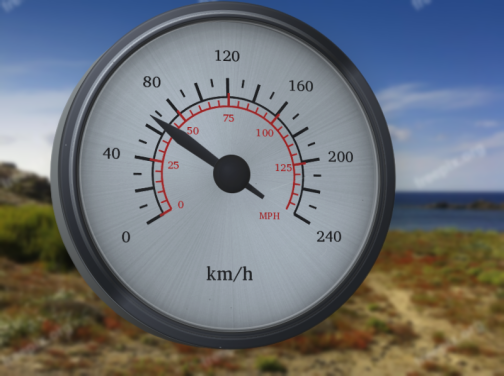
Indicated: value=65 unit=km/h
